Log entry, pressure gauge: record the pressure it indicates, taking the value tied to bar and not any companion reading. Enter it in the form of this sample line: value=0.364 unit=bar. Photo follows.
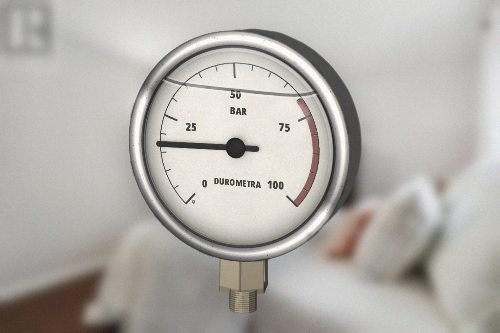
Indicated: value=17.5 unit=bar
